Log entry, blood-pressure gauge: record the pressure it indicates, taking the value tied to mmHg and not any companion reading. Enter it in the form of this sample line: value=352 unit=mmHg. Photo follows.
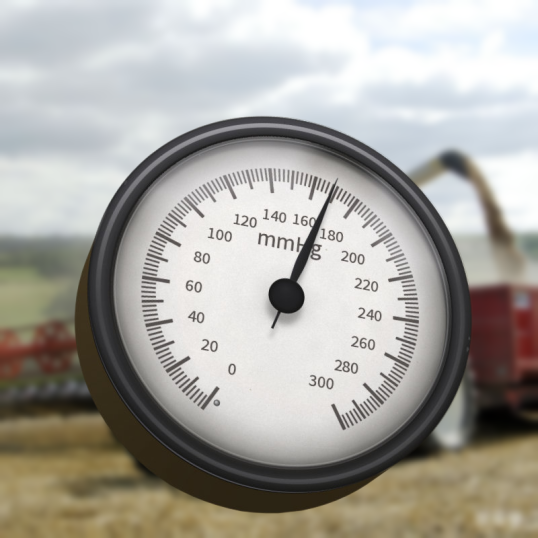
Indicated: value=168 unit=mmHg
